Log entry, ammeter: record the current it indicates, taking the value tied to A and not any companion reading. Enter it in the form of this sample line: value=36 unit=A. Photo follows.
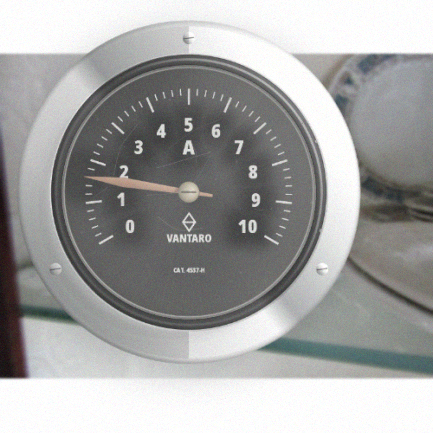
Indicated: value=1.6 unit=A
